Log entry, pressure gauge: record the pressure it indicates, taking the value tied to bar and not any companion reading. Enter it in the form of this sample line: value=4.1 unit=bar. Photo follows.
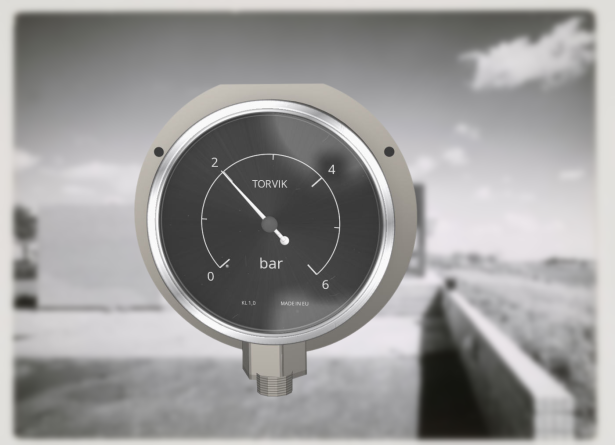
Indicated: value=2 unit=bar
